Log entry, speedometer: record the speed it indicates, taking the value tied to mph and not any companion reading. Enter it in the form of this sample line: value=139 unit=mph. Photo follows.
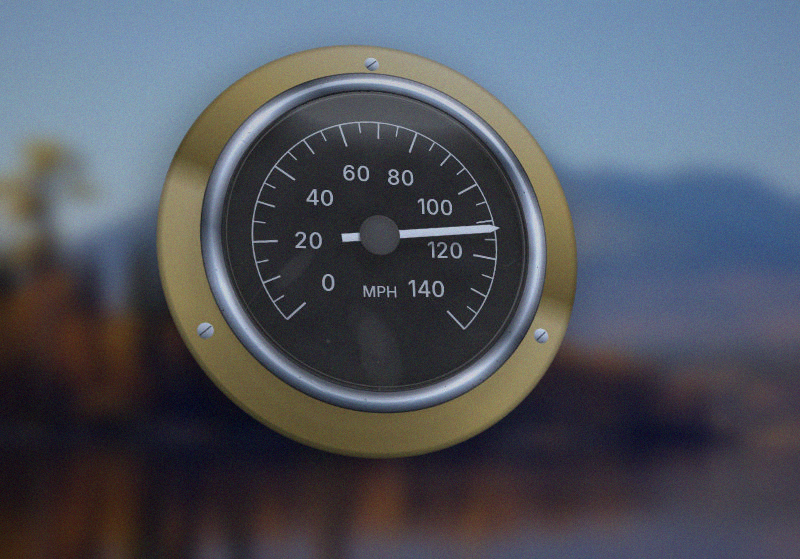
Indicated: value=112.5 unit=mph
